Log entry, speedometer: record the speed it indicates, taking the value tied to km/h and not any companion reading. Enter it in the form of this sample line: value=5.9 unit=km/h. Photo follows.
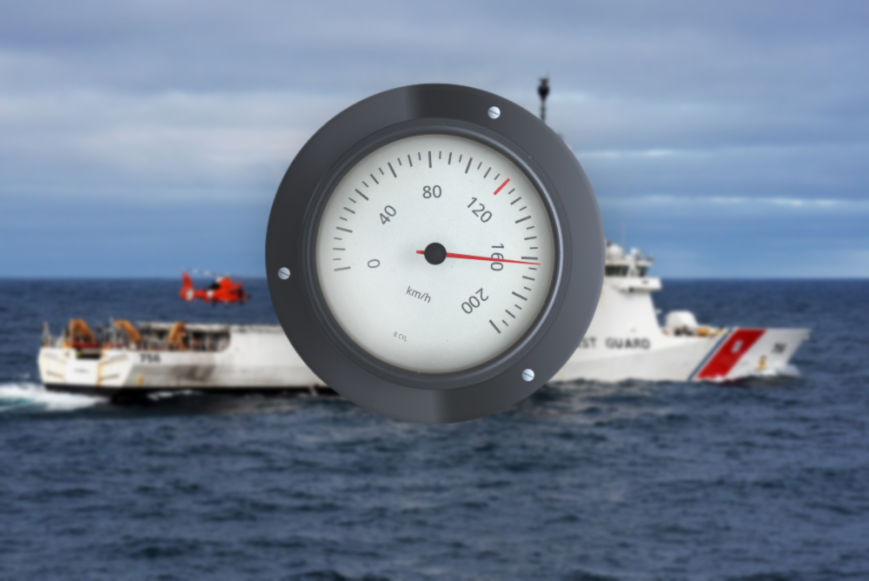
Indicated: value=162.5 unit=km/h
